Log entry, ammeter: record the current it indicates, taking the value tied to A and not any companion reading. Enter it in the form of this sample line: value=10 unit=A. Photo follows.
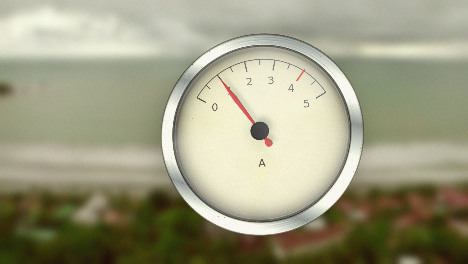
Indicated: value=1 unit=A
